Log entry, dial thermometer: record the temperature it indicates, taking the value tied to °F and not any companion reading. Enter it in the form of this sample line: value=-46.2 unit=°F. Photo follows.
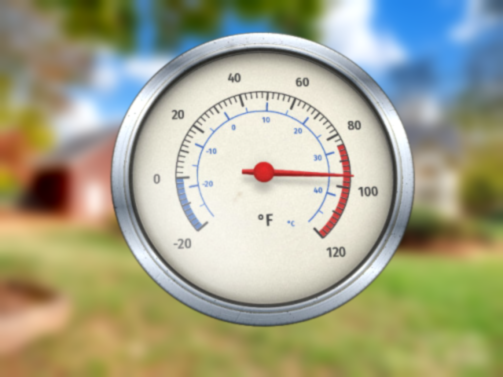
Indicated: value=96 unit=°F
